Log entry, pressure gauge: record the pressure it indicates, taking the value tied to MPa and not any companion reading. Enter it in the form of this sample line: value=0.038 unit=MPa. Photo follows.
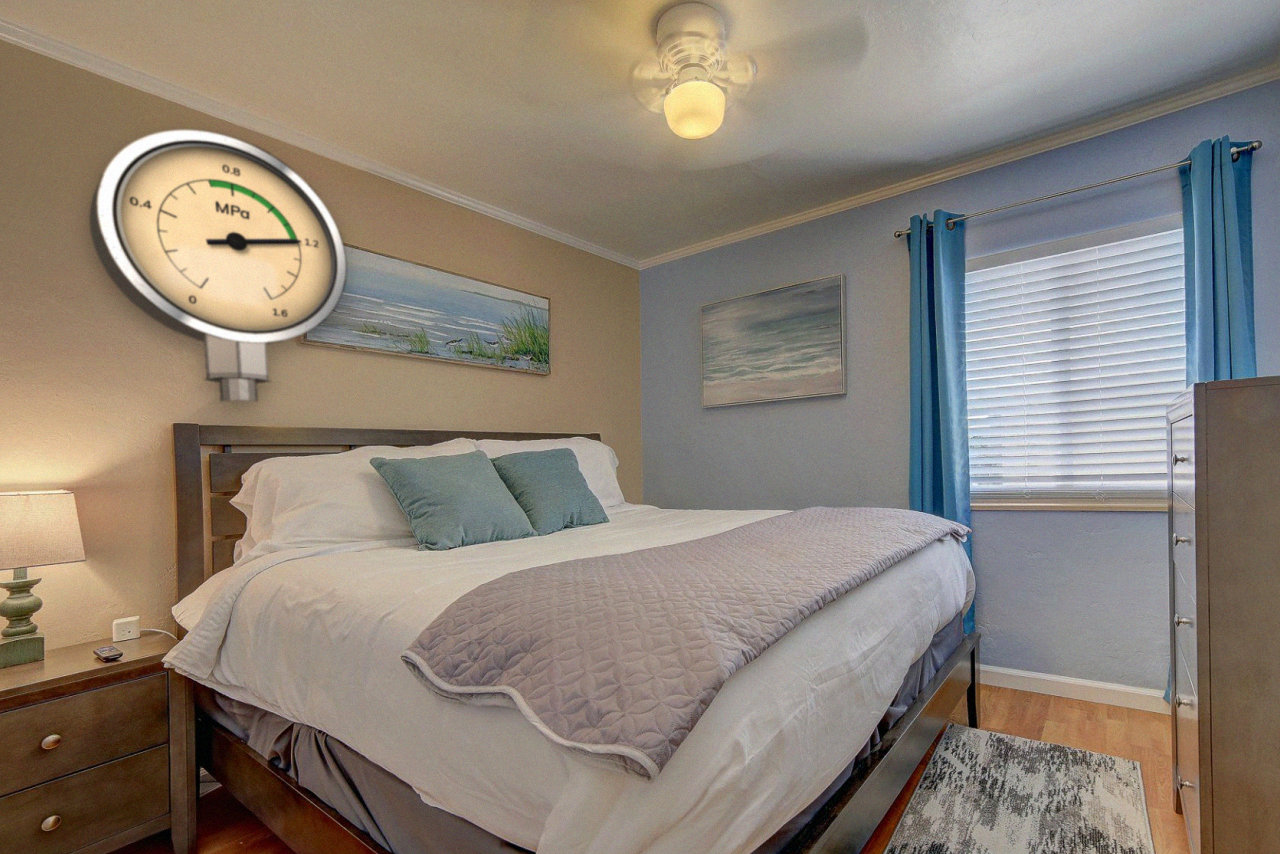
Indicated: value=1.2 unit=MPa
